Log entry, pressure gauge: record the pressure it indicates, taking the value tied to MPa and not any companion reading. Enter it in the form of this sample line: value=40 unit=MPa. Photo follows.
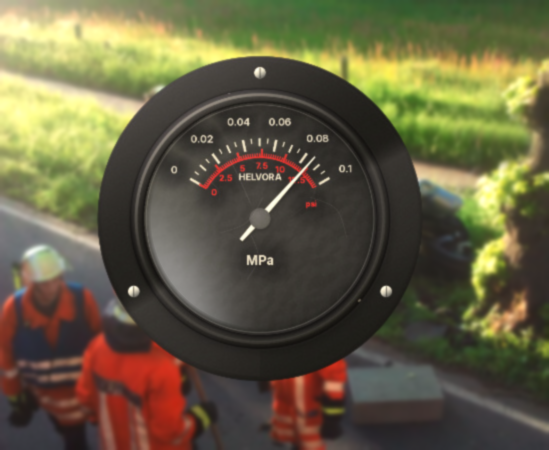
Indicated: value=0.085 unit=MPa
